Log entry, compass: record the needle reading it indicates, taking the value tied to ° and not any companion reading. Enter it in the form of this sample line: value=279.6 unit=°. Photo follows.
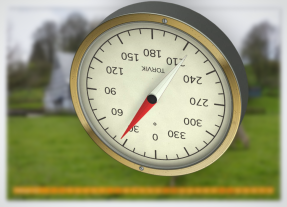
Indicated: value=35 unit=°
